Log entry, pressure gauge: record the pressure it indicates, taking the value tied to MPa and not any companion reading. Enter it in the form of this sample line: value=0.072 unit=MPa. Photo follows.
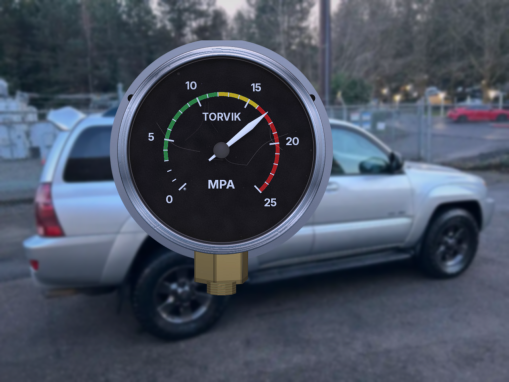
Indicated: value=17 unit=MPa
